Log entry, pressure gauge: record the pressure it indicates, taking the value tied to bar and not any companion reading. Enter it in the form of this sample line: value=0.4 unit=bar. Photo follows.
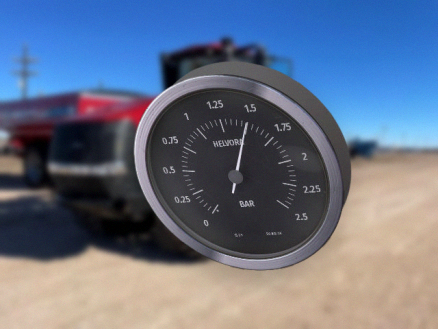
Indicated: value=1.5 unit=bar
